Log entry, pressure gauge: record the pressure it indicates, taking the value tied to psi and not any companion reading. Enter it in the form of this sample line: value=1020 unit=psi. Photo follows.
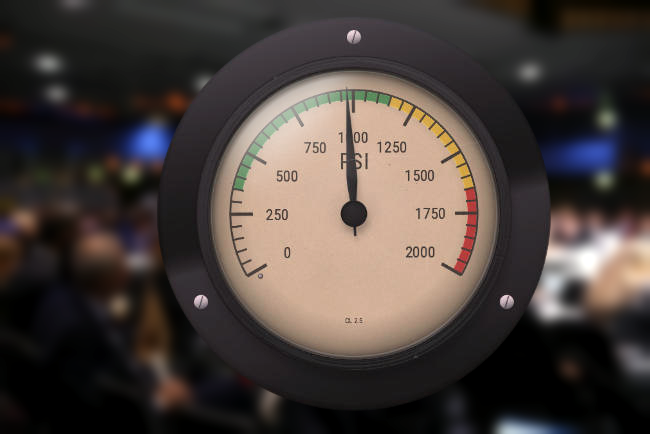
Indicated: value=975 unit=psi
